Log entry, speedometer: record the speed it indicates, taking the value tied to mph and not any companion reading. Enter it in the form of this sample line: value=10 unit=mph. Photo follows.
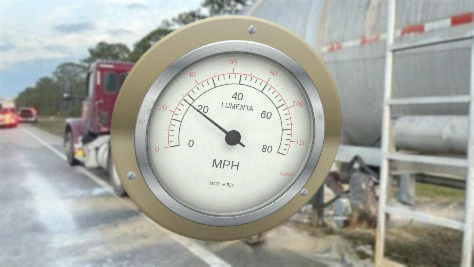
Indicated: value=18 unit=mph
